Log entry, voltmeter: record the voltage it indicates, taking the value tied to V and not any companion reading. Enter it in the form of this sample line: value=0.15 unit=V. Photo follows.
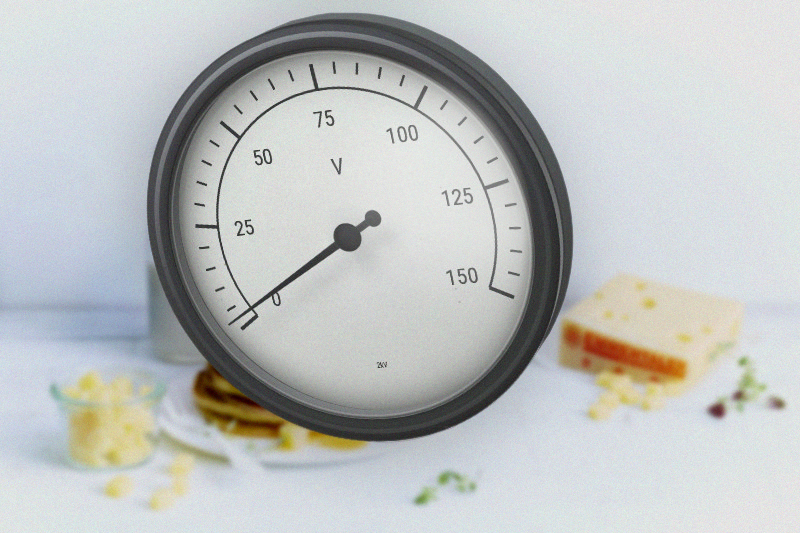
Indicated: value=2.5 unit=V
